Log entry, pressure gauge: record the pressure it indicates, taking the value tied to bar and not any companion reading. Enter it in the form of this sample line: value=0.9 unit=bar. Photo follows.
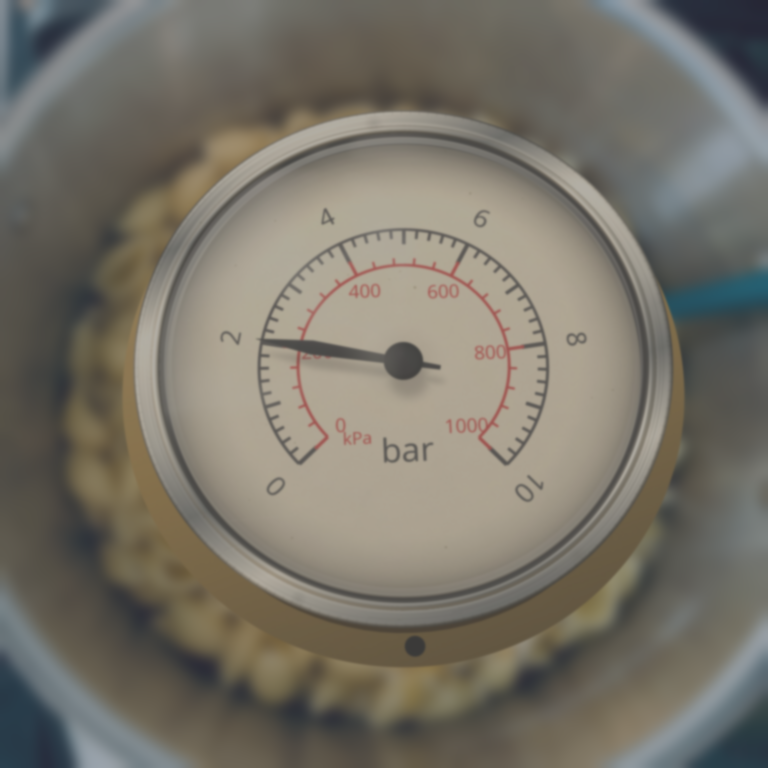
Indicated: value=2 unit=bar
